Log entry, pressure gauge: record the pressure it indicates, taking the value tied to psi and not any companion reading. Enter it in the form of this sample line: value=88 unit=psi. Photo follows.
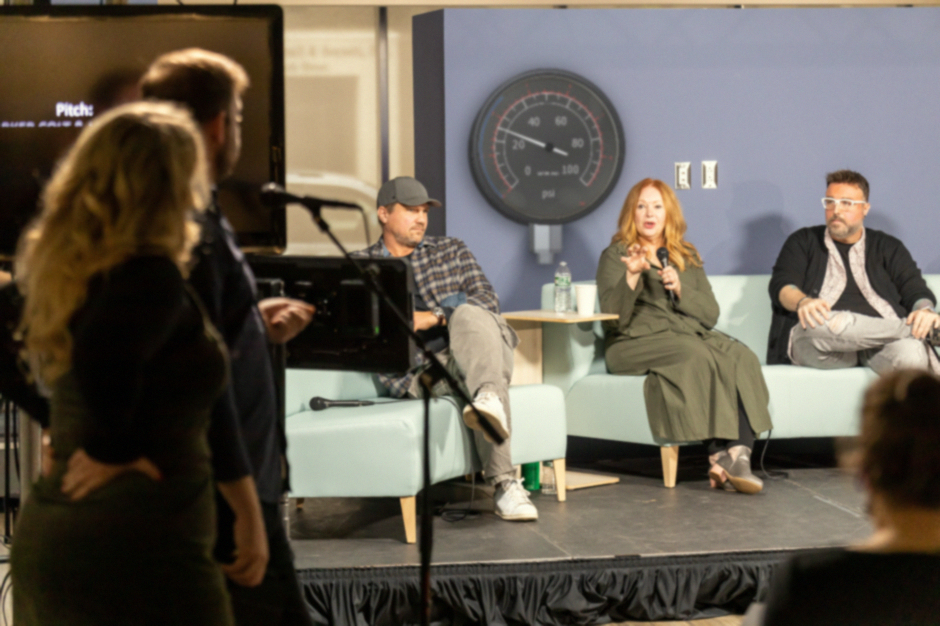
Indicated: value=25 unit=psi
